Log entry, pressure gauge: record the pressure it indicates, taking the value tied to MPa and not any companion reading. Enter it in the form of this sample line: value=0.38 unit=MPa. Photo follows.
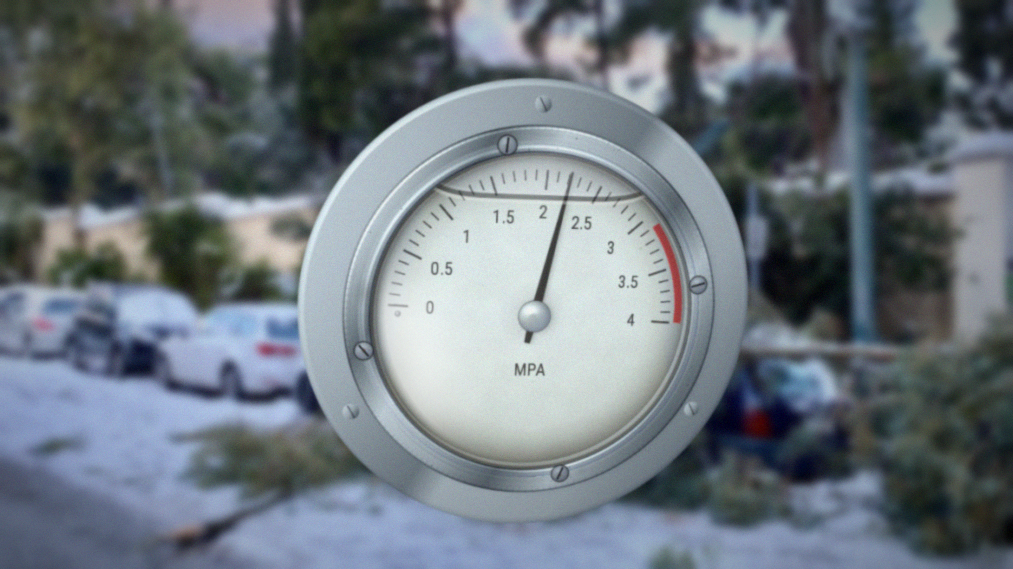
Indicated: value=2.2 unit=MPa
